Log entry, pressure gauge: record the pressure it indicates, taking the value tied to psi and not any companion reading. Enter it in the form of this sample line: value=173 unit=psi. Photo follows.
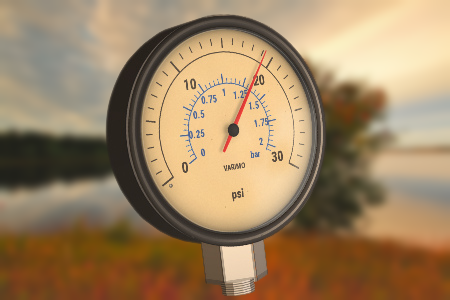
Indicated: value=19 unit=psi
